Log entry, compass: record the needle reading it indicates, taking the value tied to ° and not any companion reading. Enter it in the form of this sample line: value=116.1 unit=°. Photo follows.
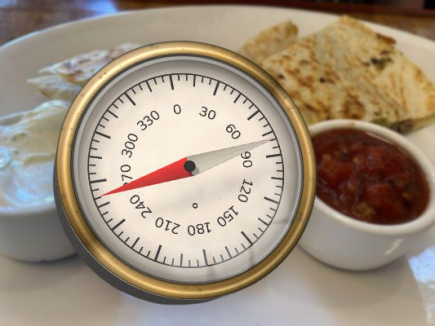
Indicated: value=260 unit=°
